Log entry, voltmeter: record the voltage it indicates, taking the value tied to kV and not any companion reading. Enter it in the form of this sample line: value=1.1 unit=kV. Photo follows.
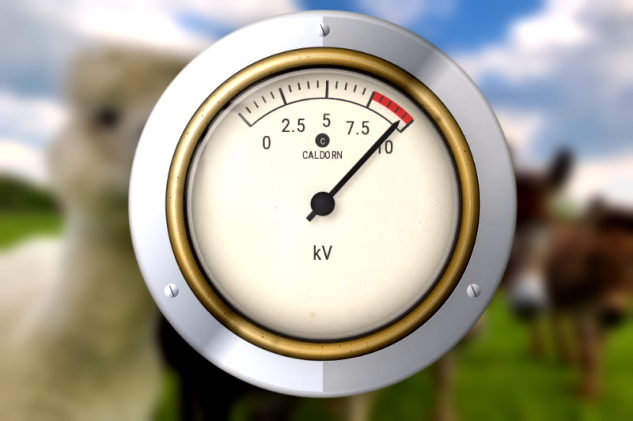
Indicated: value=9.5 unit=kV
